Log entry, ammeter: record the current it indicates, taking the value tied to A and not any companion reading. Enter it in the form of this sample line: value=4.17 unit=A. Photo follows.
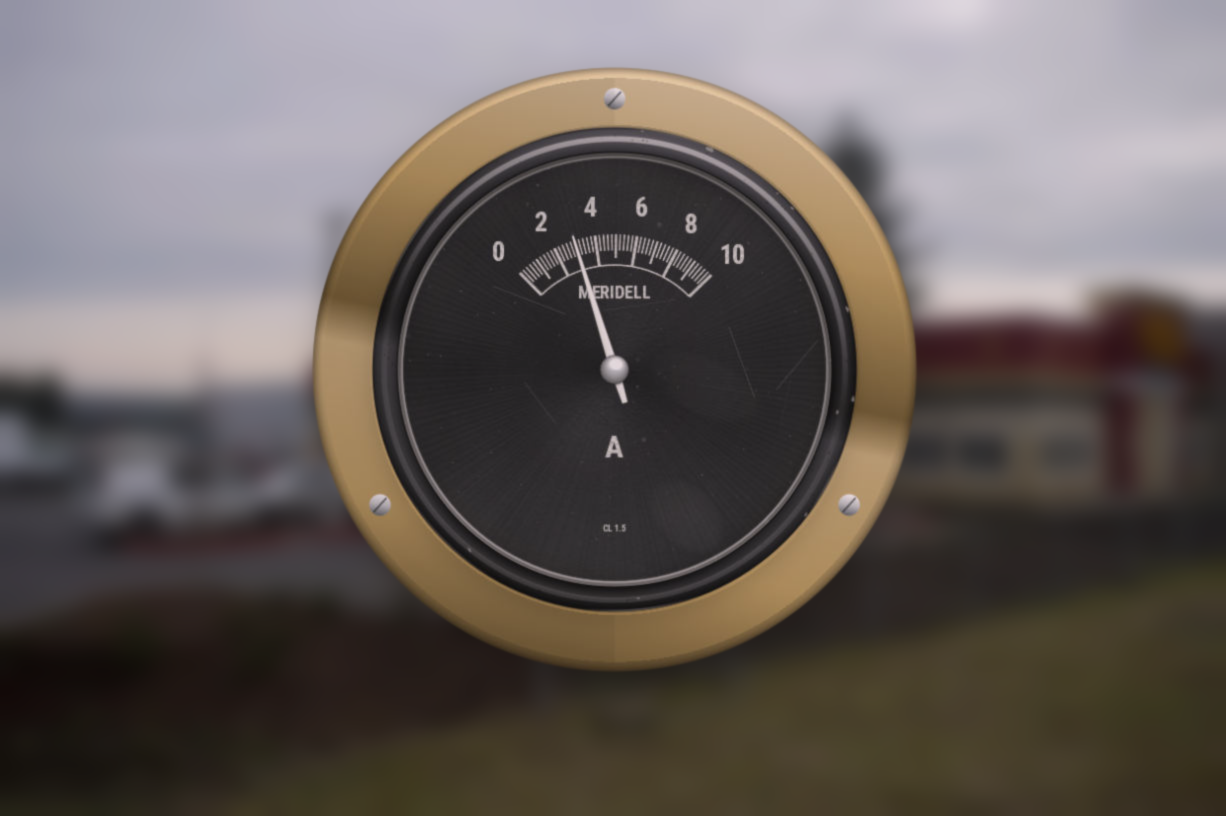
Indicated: value=3 unit=A
